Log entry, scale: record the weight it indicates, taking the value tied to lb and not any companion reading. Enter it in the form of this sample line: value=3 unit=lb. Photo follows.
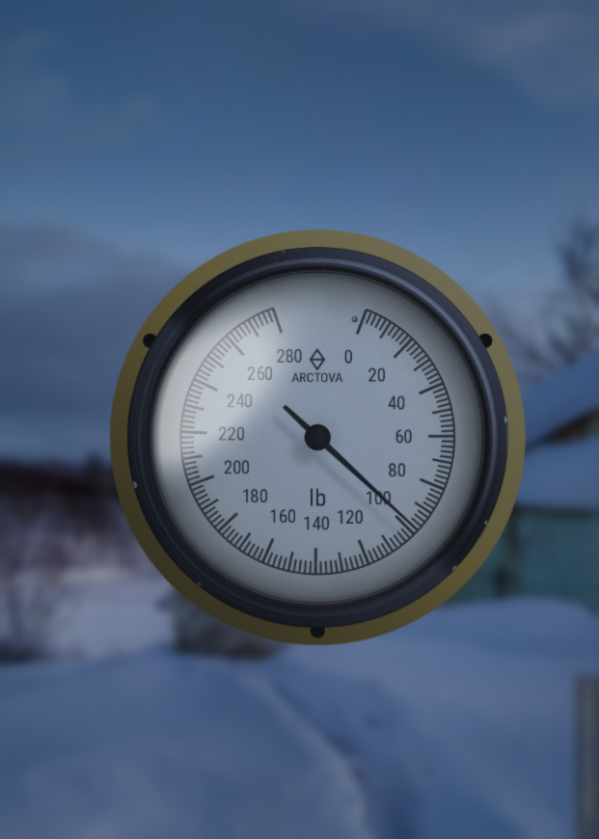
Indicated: value=98 unit=lb
